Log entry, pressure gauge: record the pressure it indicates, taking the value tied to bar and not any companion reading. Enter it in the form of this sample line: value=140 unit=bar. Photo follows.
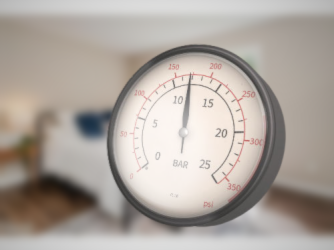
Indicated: value=12 unit=bar
